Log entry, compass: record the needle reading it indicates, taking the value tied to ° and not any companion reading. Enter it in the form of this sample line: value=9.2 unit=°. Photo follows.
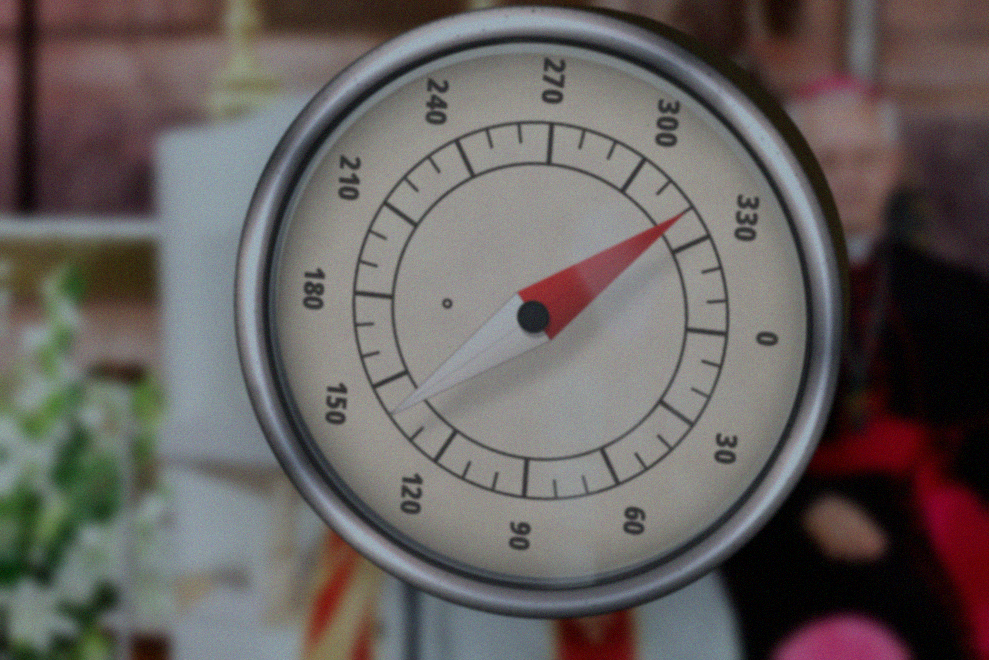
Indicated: value=320 unit=°
